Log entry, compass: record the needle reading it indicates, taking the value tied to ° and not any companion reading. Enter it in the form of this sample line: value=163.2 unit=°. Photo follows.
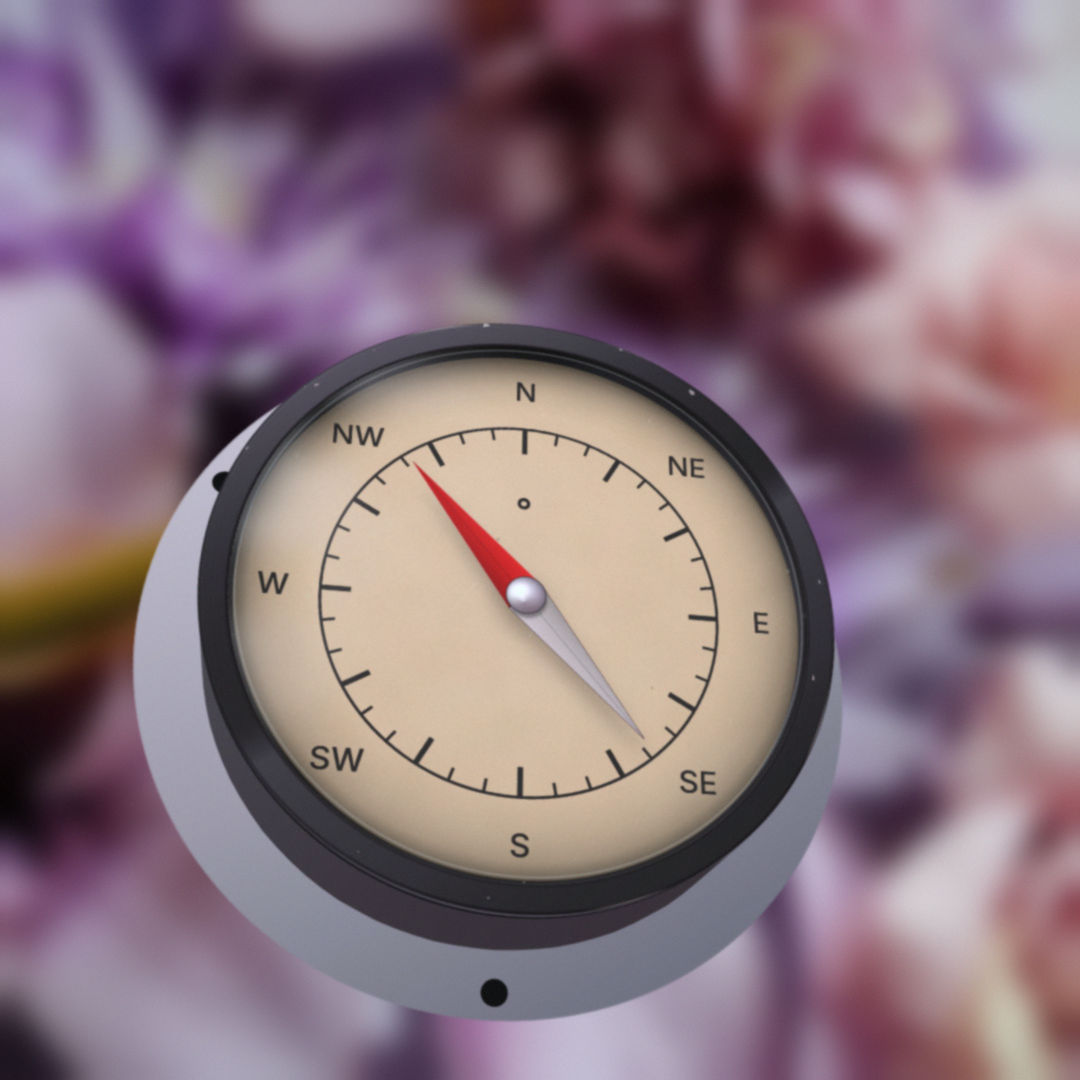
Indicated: value=320 unit=°
